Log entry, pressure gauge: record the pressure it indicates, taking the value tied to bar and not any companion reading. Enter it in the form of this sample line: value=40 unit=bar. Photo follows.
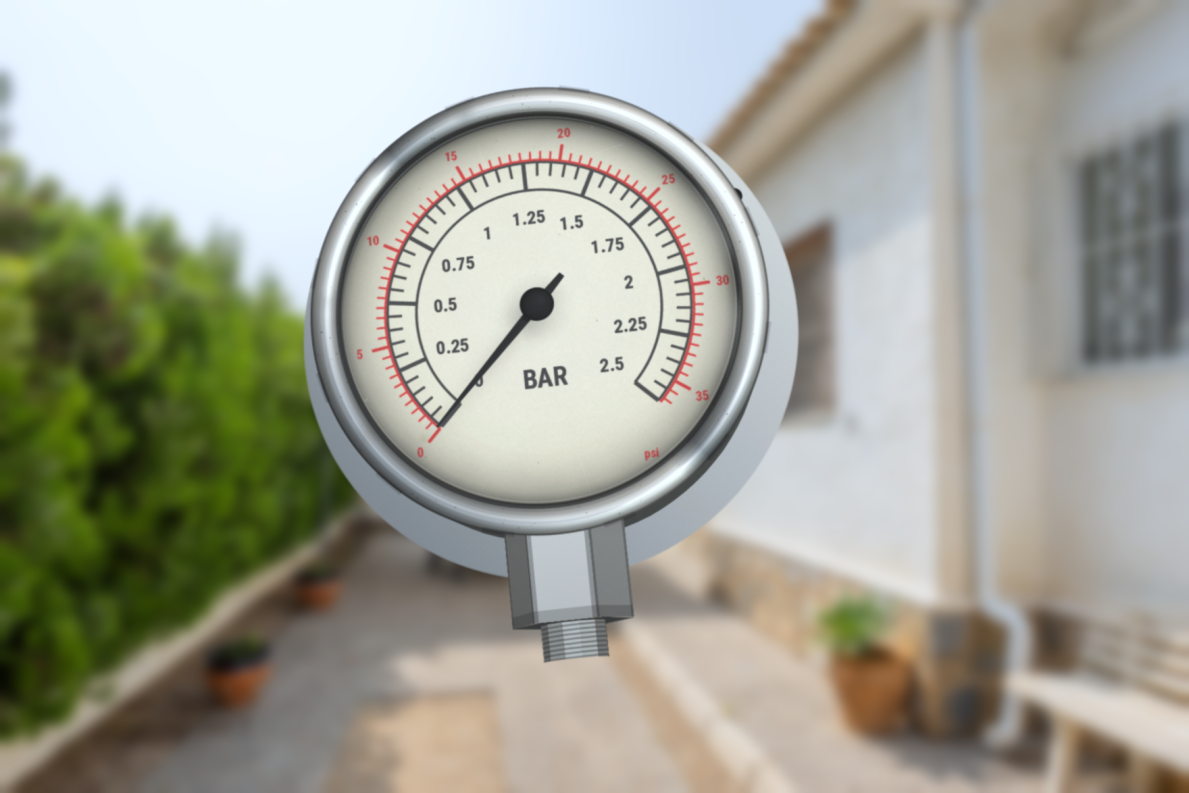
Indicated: value=0 unit=bar
